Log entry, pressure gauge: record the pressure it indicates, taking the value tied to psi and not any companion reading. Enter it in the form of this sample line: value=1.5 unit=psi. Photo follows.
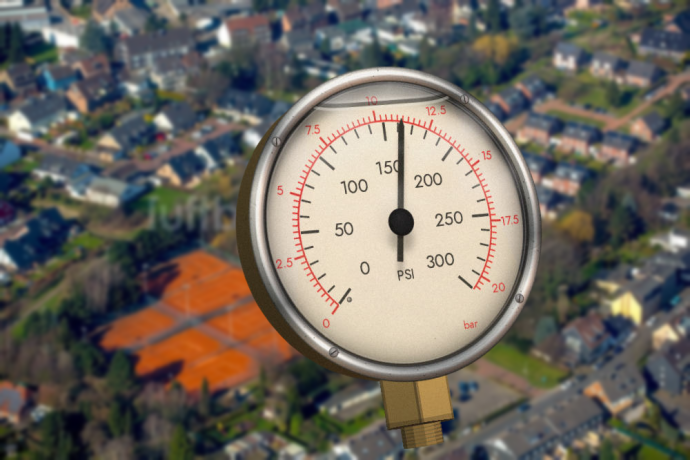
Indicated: value=160 unit=psi
